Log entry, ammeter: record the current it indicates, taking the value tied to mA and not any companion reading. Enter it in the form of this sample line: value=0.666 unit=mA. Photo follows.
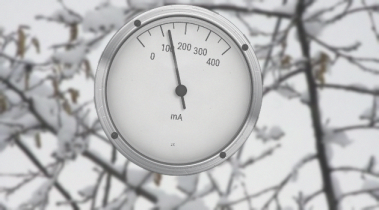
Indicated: value=125 unit=mA
